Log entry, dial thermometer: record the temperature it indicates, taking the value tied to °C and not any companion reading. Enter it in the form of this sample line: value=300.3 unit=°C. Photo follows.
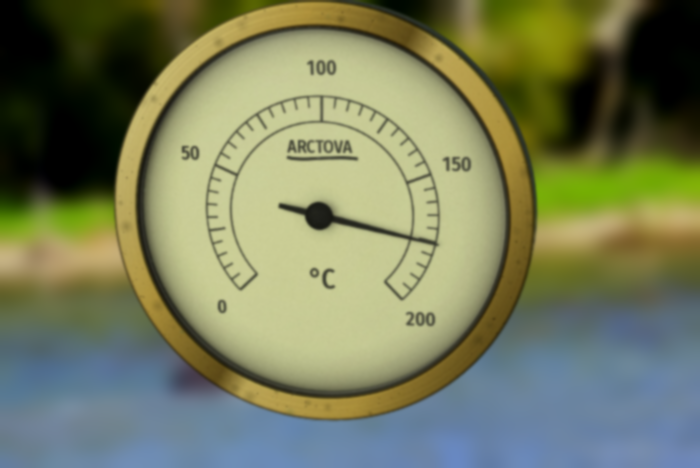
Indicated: value=175 unit=°C
